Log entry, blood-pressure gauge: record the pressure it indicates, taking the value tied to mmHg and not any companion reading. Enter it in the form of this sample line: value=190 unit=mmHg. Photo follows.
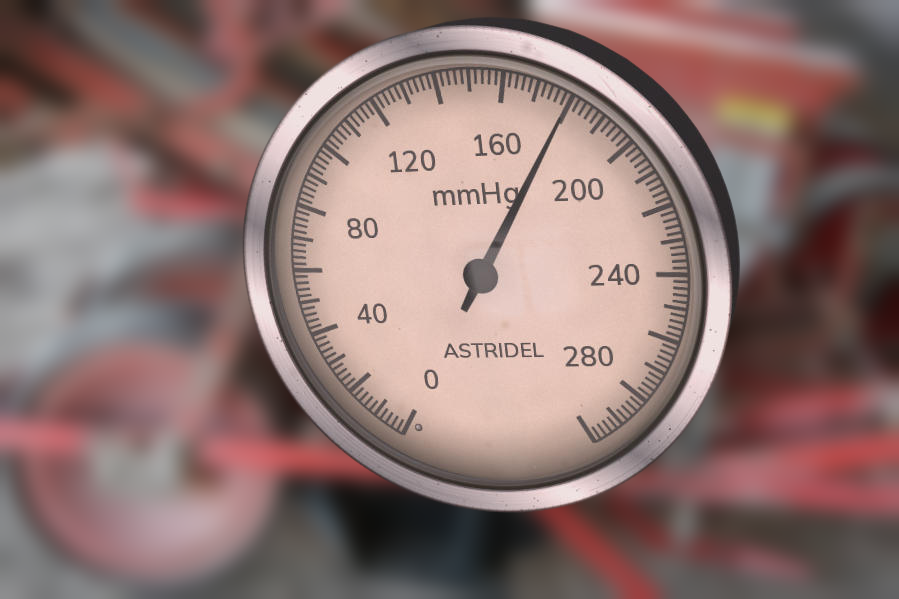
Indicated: value=180 unit=mmHg
